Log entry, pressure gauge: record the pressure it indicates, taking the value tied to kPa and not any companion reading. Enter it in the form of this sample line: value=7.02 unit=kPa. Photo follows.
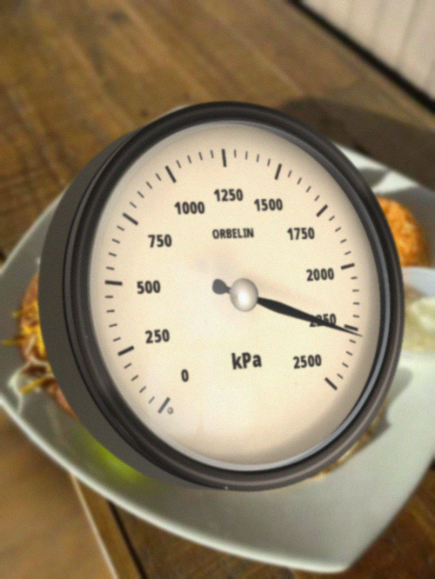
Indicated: value=2275 unit=kPa
